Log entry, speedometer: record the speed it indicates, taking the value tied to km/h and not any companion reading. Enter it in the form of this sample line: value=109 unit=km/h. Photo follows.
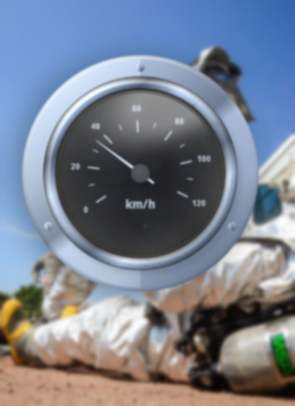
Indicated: value=35 unit=km/h
